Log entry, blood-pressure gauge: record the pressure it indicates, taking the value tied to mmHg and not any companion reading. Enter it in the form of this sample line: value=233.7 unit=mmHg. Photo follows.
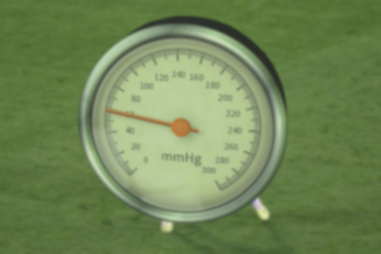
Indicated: value=60 unit=mmHg
